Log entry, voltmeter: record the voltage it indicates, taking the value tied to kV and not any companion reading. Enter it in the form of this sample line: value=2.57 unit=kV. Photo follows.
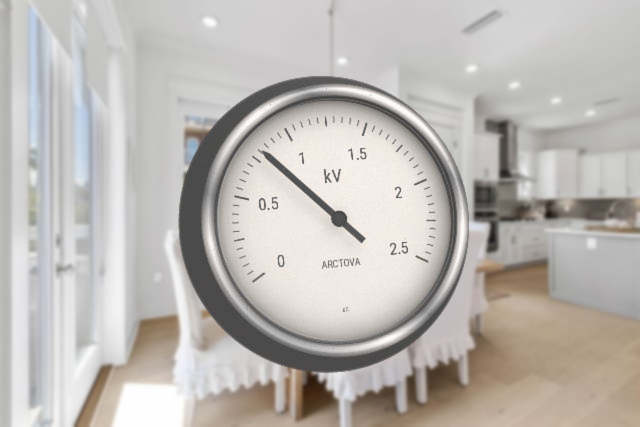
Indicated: value=0.8 unit=kV
